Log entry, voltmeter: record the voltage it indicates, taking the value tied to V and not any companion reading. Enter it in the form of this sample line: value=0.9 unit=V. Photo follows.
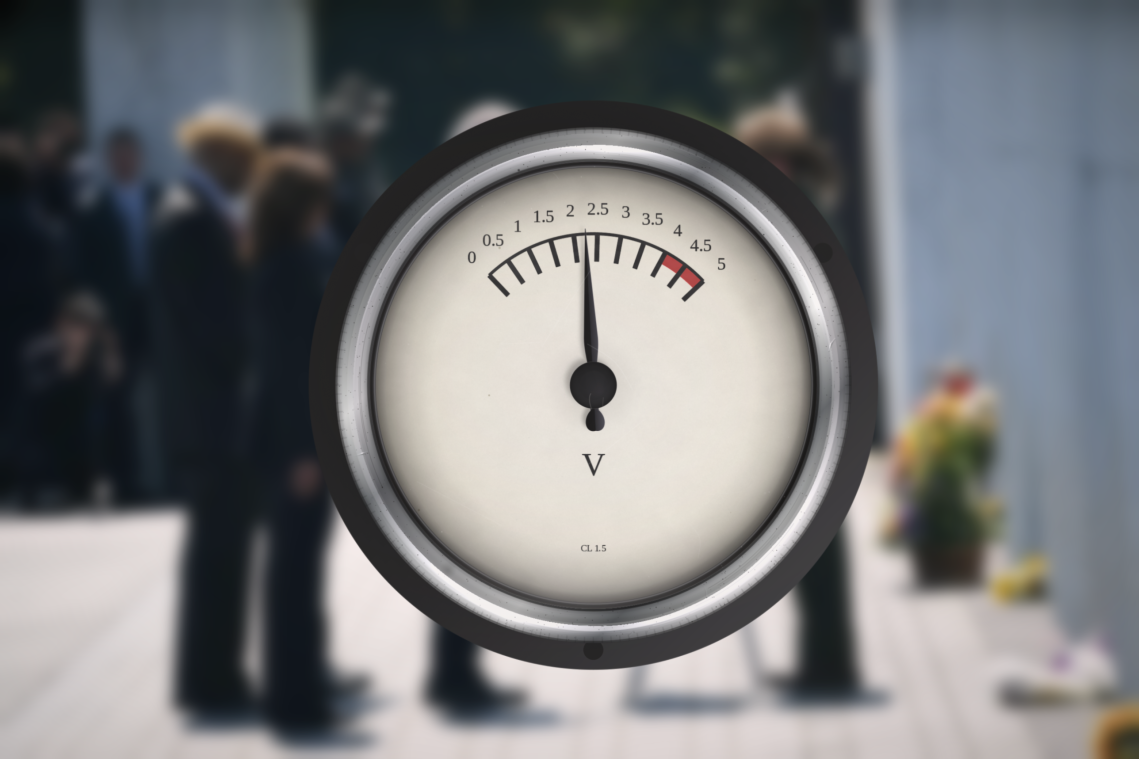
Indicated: value=2.25 unit=V
